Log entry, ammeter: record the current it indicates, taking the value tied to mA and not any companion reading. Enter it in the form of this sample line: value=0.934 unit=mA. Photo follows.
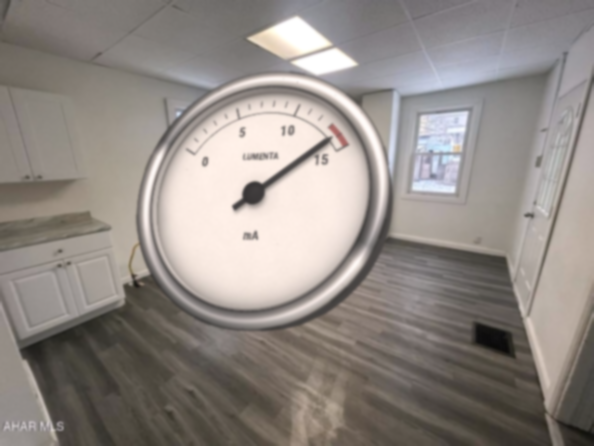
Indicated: value=14 unit=mA
